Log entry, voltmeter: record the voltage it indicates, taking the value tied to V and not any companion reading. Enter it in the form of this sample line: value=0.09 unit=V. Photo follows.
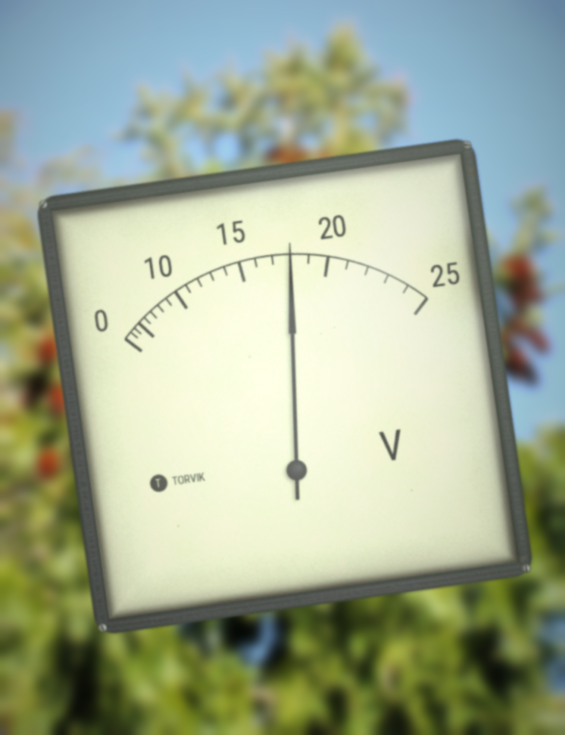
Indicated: value=18 unit=V
